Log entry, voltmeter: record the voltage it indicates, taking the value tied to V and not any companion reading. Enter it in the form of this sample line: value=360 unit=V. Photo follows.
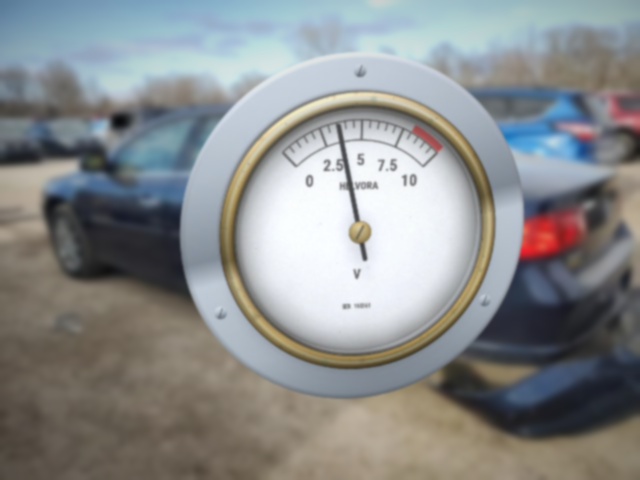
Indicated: value=3.5 unit=V
